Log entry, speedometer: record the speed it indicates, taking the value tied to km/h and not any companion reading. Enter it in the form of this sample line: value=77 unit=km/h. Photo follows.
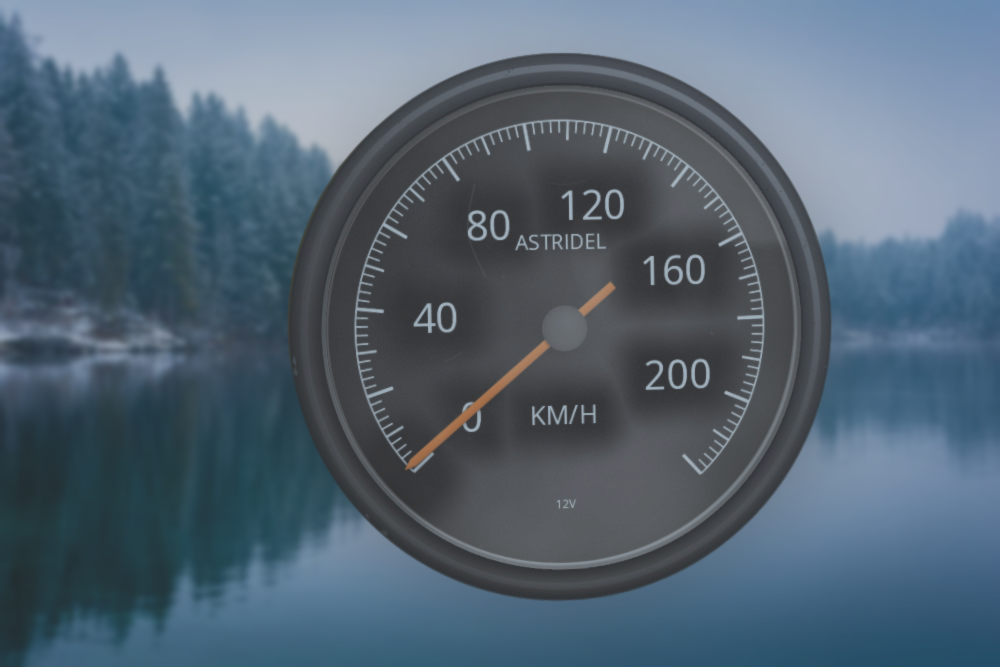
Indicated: value=2 unit=km/h
